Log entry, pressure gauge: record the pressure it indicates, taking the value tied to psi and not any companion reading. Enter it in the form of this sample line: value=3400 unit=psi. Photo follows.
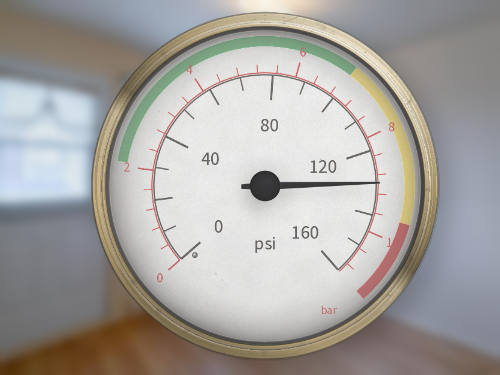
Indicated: value=130 unit=psi
